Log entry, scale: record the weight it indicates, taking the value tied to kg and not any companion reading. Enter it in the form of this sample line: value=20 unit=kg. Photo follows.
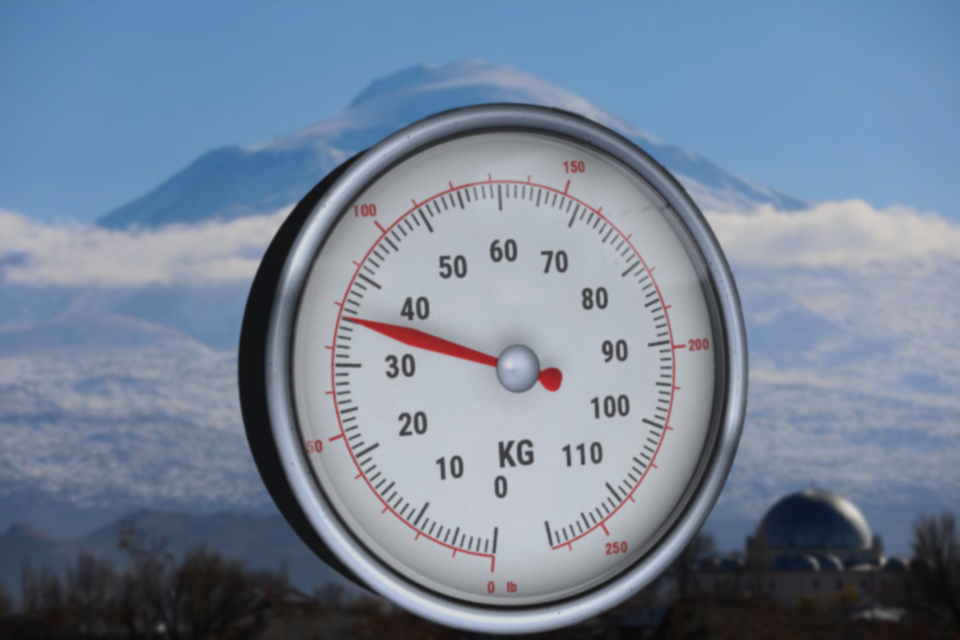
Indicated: value=35 unit=kg
